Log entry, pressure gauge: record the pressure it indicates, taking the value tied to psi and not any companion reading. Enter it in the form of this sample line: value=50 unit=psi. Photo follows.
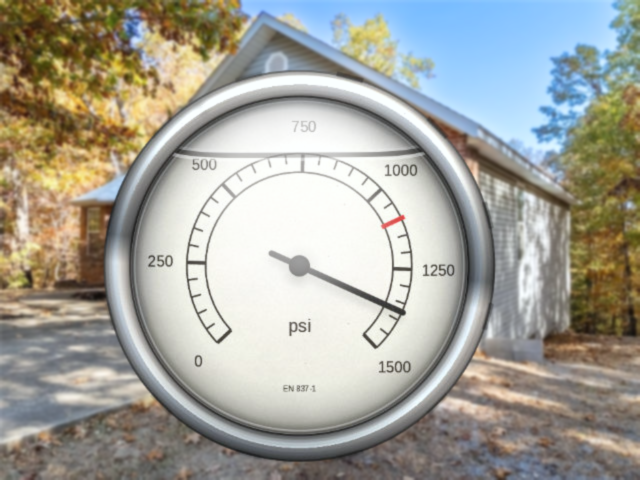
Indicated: value=1375 unit=psi
